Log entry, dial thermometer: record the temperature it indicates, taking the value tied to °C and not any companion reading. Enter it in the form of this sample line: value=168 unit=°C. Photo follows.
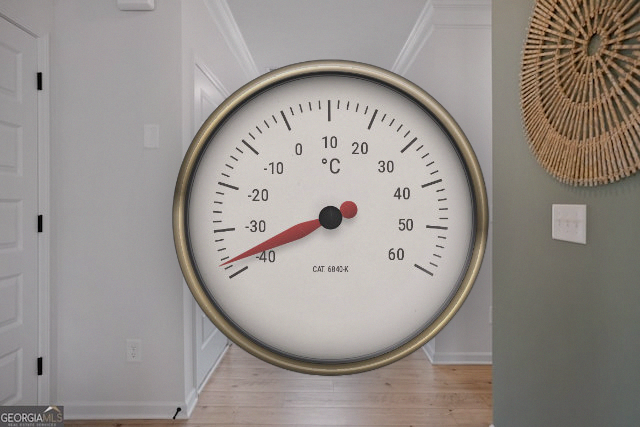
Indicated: value=-37 unit=°C
